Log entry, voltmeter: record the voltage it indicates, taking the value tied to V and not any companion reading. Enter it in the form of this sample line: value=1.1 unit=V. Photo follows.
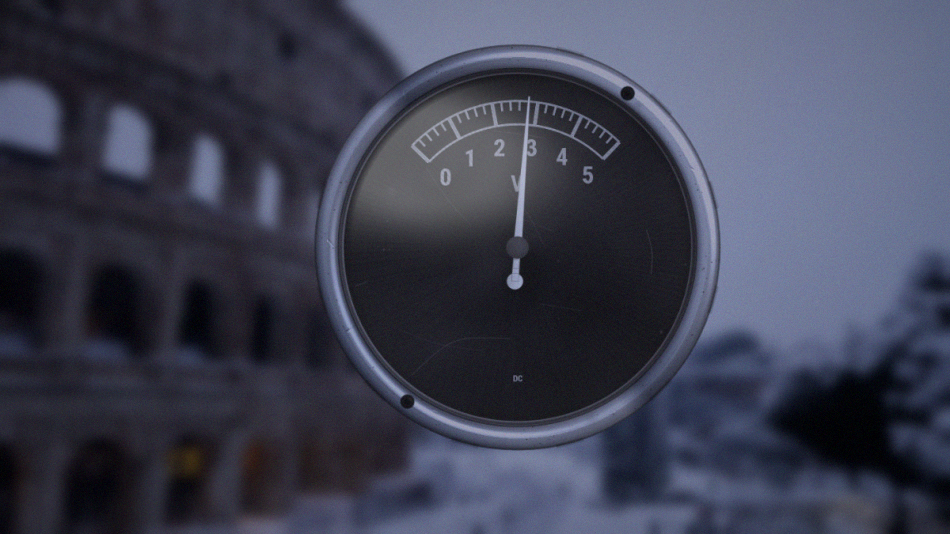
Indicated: value=2.8 unit=V
